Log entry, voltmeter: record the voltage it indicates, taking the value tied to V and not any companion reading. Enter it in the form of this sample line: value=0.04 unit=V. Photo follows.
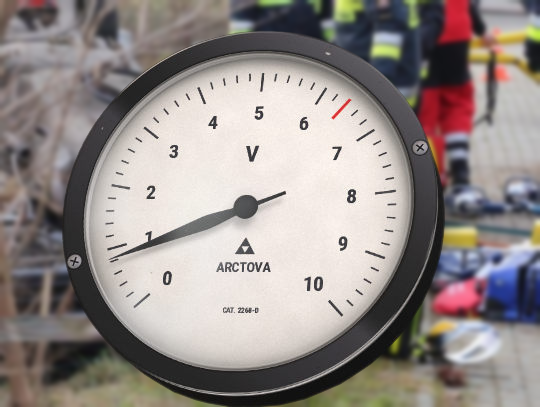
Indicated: value=0.8 unit=V
